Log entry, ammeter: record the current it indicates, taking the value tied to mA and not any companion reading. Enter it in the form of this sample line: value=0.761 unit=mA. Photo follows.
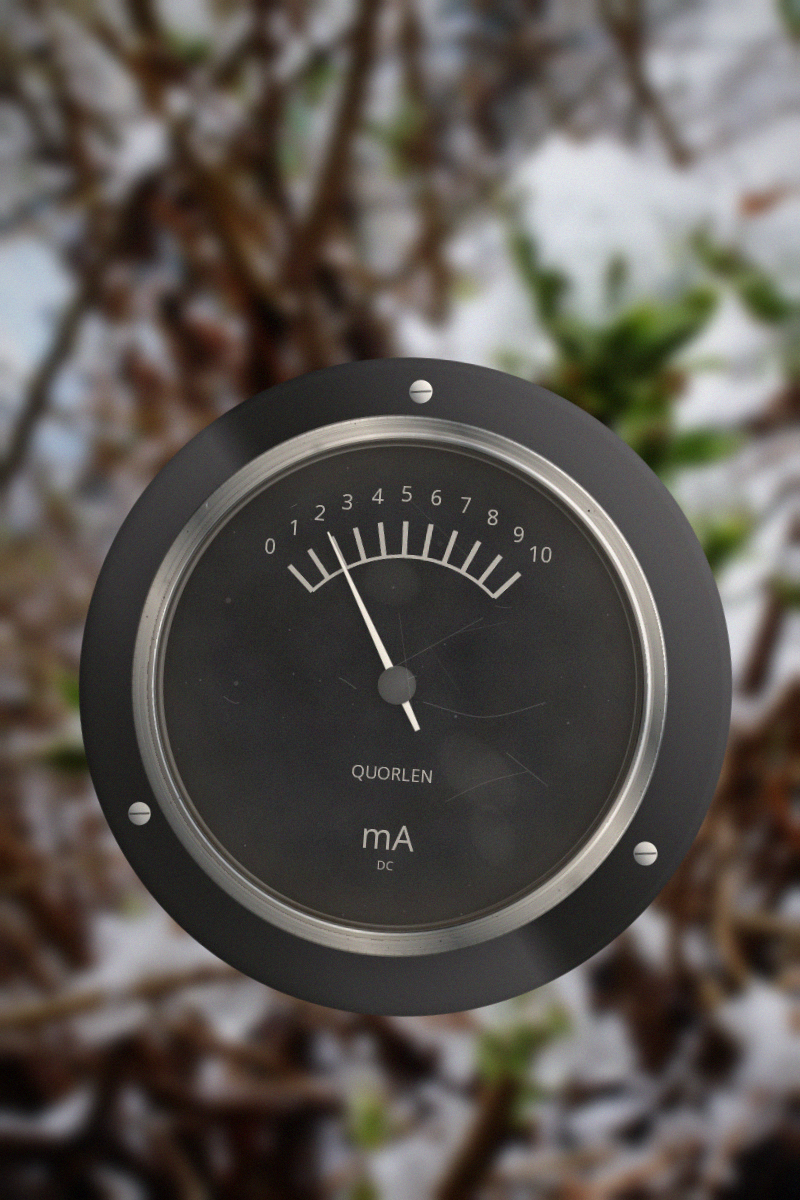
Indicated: value=2 unit=mA
